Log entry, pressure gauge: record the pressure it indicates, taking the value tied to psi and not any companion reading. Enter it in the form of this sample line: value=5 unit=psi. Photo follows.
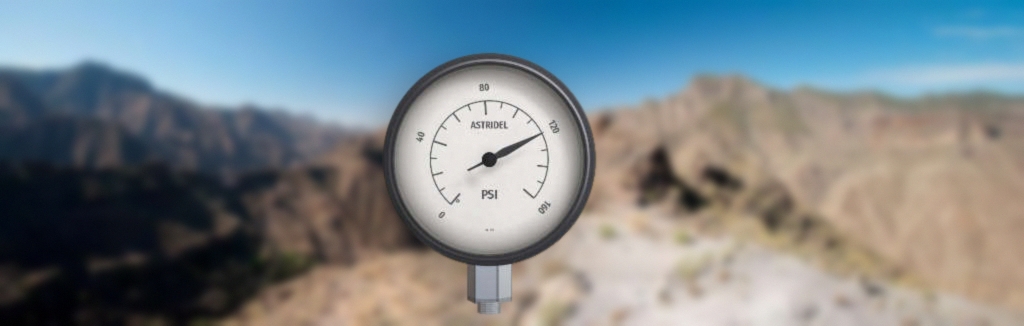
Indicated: value=120 unit=psi
